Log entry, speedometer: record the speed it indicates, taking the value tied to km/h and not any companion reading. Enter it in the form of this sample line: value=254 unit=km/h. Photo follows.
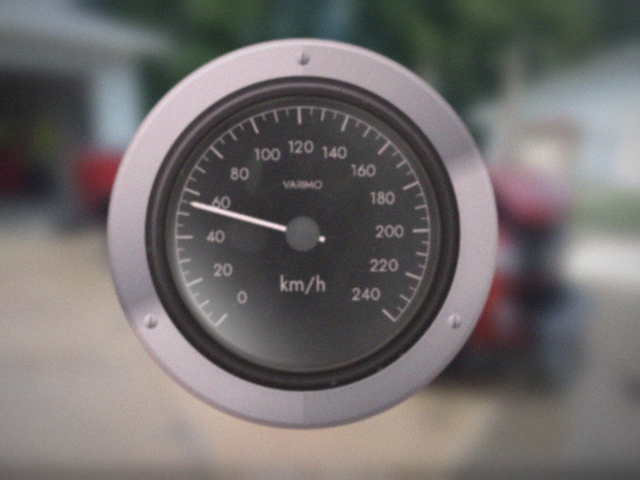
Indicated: value=55 unit=km/h
